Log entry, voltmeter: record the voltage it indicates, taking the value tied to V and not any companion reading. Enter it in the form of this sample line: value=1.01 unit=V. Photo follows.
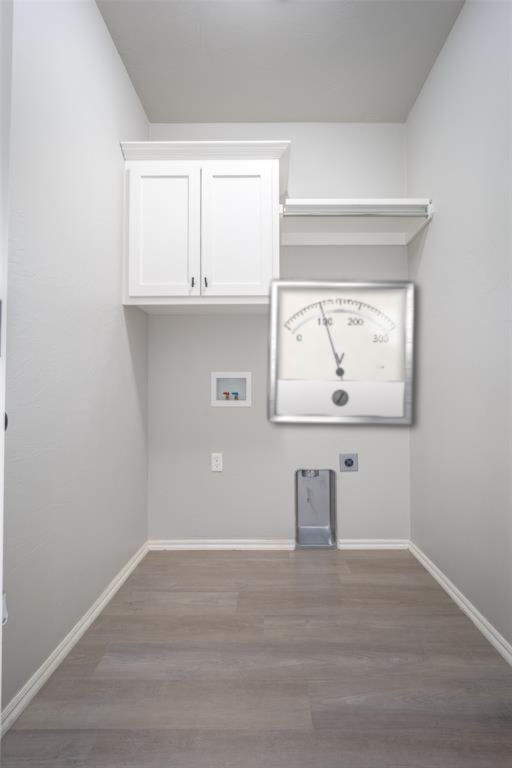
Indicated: value=100 unit=V
